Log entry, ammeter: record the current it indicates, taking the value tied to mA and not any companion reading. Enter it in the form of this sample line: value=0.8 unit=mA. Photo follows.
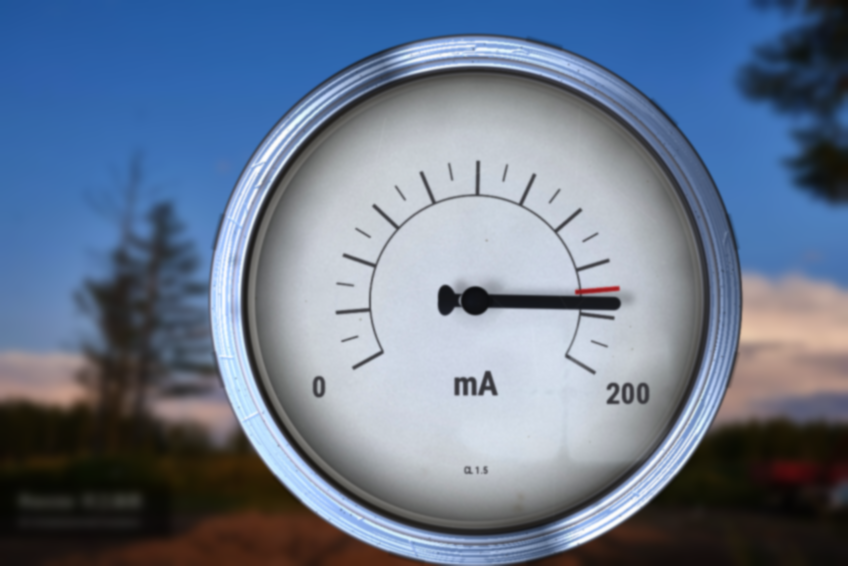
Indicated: value=175 unit=mA
